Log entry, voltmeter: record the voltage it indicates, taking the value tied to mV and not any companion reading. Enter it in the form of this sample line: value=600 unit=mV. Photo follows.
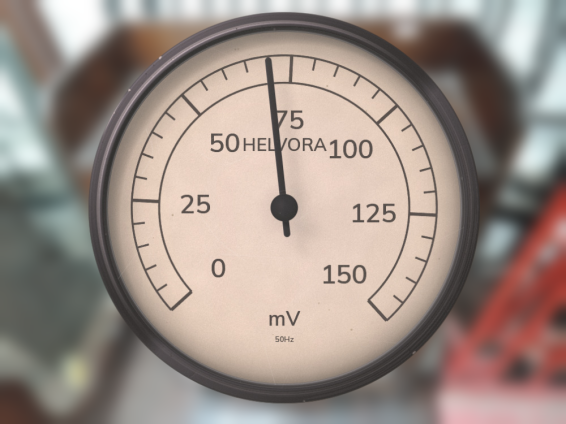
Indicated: value=70 unit=mV
